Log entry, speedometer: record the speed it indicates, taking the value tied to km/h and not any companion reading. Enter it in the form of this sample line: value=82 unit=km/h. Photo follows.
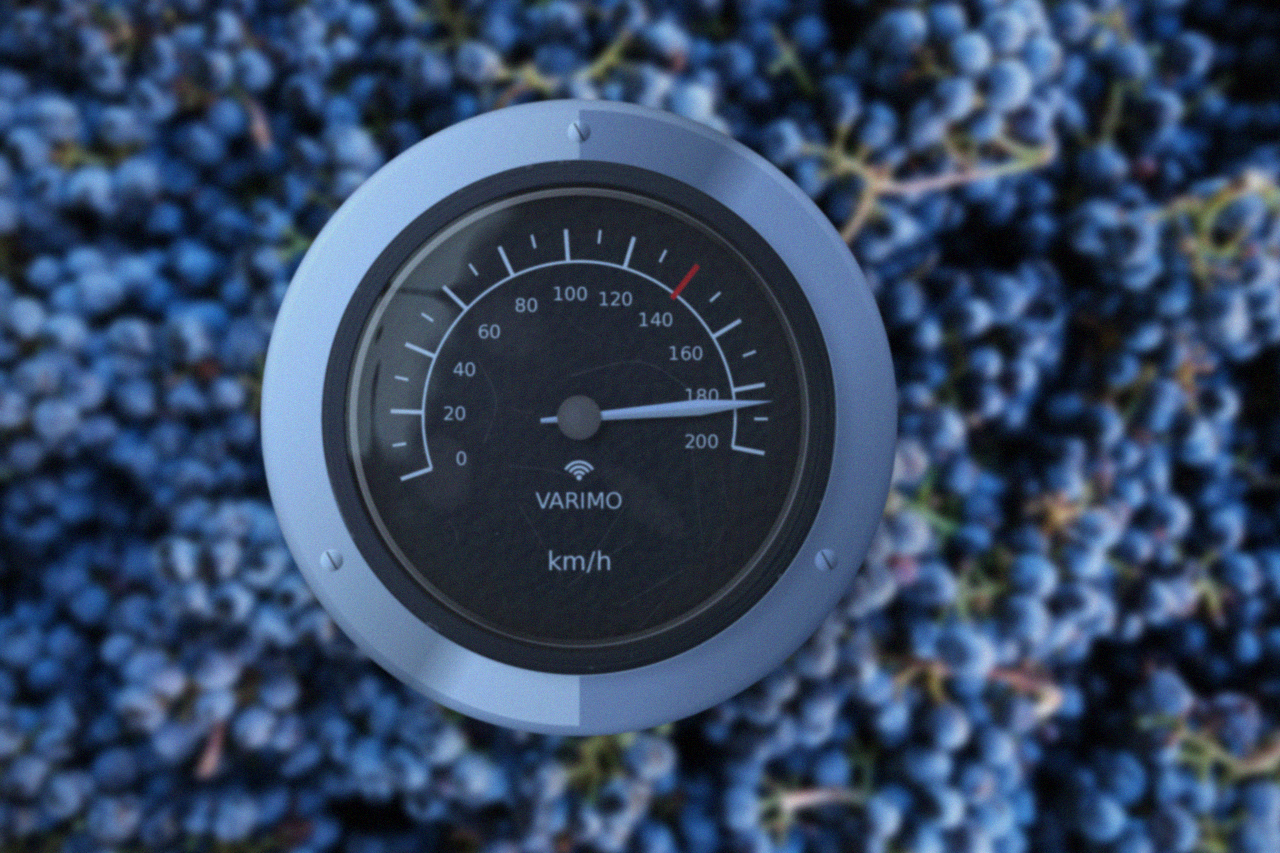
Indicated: value=185 unit=km/h
